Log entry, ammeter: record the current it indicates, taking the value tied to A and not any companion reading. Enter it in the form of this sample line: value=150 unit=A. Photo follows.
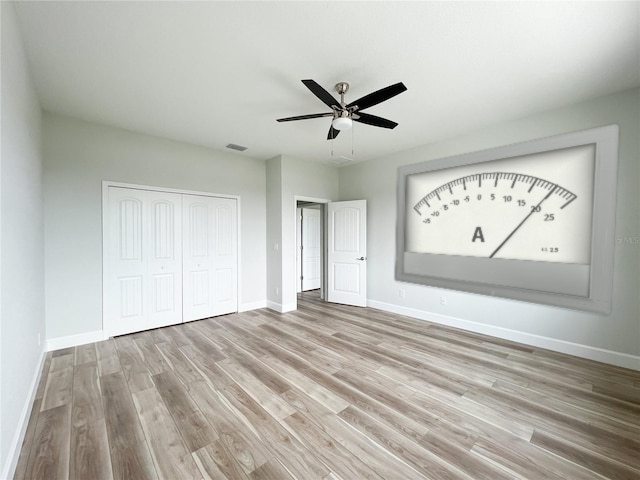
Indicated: value=20 unit=A
